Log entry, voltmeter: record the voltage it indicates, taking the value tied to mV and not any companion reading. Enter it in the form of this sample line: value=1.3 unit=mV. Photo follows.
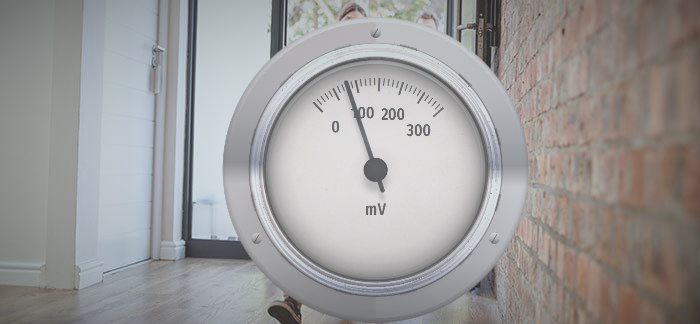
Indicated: value=80 unit=mV
